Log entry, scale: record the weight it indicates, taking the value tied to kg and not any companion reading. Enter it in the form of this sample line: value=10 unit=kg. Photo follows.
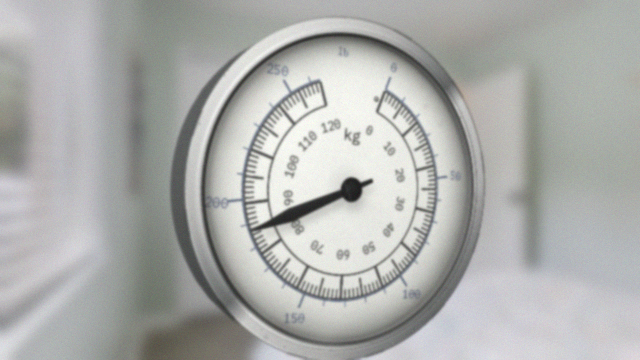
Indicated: value=85 unit=kg
